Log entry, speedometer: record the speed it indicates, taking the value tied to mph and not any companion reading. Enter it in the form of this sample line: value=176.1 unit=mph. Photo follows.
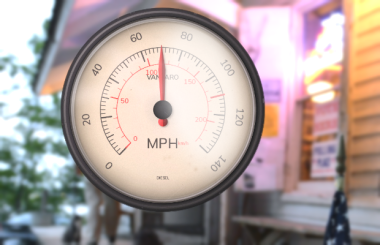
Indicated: value=70 unit=mph
